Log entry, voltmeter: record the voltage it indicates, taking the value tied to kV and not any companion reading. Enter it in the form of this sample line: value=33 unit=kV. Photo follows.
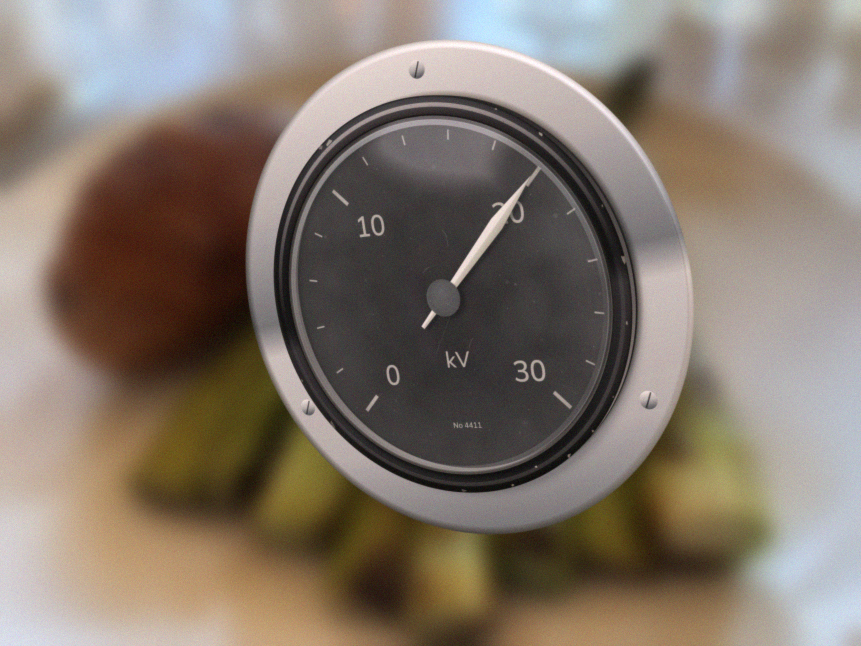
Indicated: value=20 unit=kV
